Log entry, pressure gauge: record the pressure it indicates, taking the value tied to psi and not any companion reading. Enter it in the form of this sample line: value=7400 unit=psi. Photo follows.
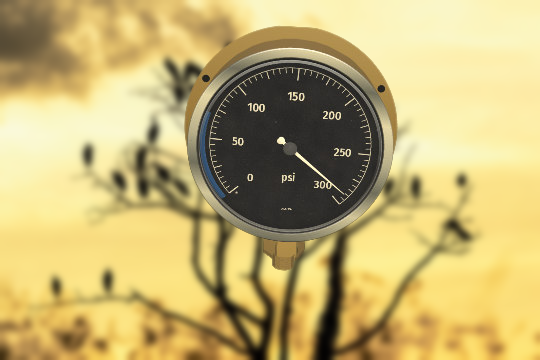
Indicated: value=290 unit=psi
